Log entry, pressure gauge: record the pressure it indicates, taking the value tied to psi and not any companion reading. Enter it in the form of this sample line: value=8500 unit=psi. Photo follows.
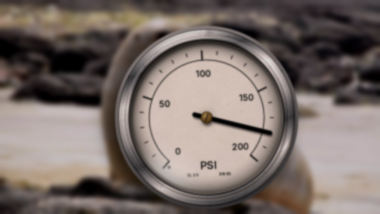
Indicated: value=180 unit=psi
